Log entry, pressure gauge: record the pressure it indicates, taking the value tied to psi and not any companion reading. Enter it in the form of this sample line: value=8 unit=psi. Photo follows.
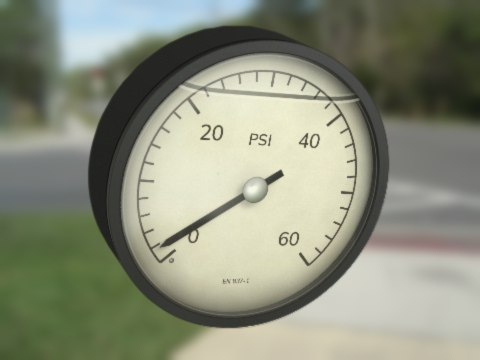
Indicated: value=2 unit=psi
